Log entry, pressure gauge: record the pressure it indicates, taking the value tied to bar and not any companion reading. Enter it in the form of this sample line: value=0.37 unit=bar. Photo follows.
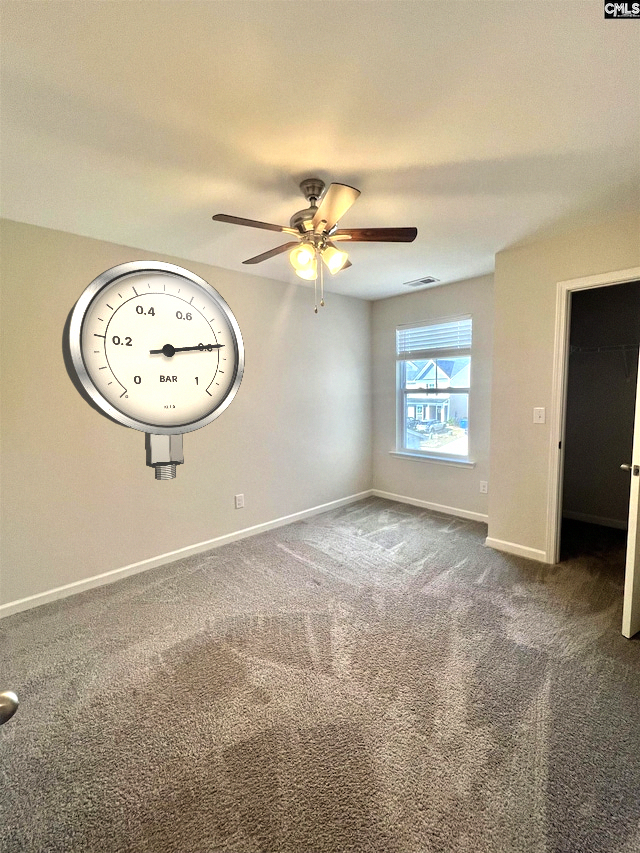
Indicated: value=0.8 unit=bar
